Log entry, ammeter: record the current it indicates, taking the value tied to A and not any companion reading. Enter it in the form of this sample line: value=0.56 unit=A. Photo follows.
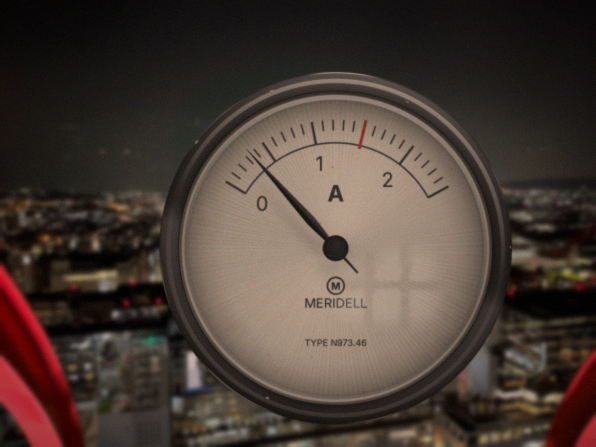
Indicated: value=0.35 unit=A
